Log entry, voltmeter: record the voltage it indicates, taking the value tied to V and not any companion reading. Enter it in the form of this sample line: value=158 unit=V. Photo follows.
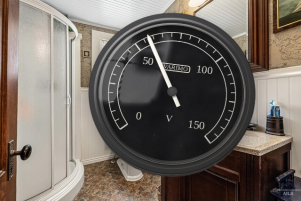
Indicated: value=57.5 unit=V
